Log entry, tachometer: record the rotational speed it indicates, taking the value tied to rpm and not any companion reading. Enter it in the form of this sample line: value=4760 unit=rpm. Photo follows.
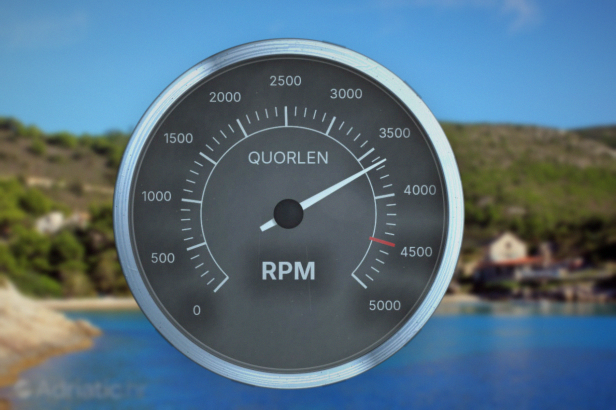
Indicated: value=3650 unit=rpm
